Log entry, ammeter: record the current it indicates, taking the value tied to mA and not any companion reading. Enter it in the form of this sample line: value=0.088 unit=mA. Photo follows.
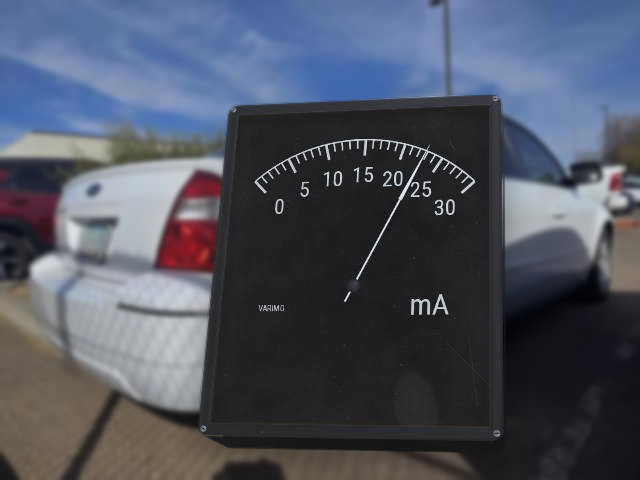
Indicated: value=23 unit=mA
